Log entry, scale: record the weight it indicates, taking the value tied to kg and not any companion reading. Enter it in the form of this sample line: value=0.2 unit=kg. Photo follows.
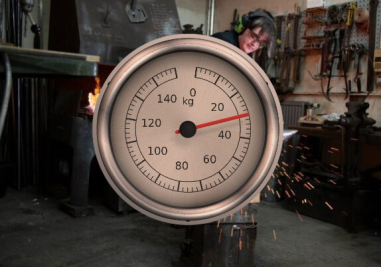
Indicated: value=30 unit=kg
